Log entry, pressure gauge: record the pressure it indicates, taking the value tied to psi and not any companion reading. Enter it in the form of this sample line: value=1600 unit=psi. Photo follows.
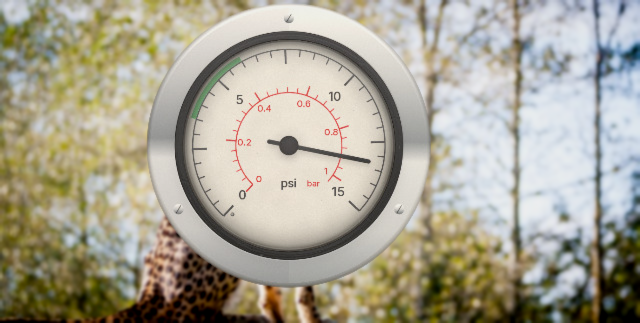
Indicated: value=13.25 unit=psi
